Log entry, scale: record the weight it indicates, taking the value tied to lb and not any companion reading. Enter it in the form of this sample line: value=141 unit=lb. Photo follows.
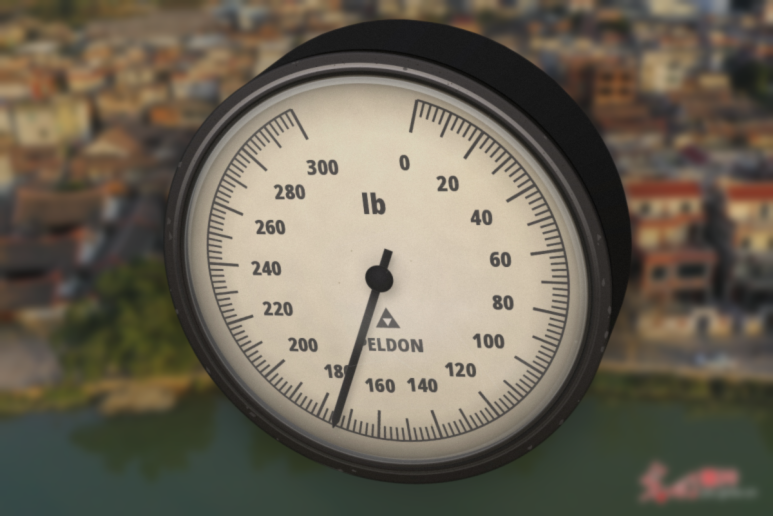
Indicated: value=174 unit=lb
